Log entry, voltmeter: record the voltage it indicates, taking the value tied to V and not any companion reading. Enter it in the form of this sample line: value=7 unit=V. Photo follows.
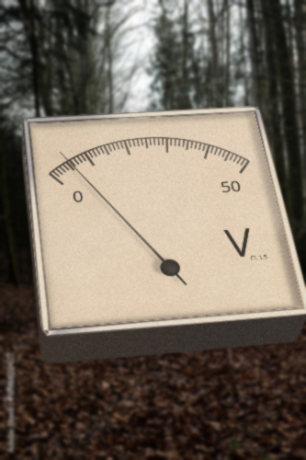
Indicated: value=5 unit=V
